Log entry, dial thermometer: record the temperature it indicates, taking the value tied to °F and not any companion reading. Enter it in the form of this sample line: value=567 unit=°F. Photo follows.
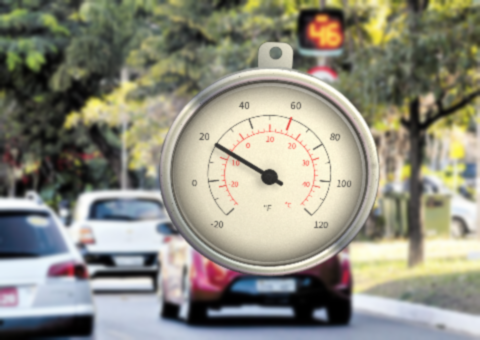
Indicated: value=20 unit=°F
